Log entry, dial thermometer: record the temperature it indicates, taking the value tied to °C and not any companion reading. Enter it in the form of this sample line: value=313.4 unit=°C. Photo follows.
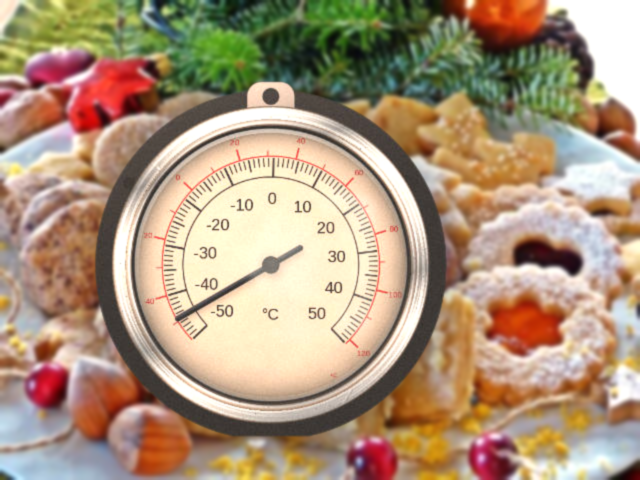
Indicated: value=-45 unit=°C
